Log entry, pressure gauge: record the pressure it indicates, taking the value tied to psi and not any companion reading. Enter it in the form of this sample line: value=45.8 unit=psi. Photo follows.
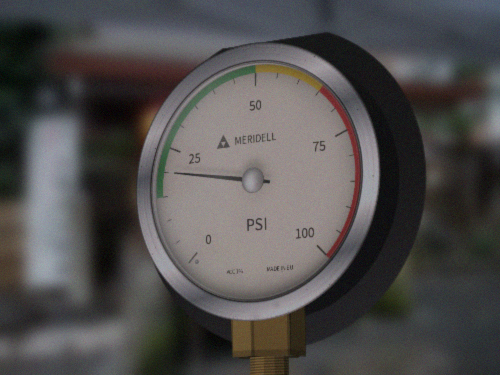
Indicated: value=20 unit=psi
